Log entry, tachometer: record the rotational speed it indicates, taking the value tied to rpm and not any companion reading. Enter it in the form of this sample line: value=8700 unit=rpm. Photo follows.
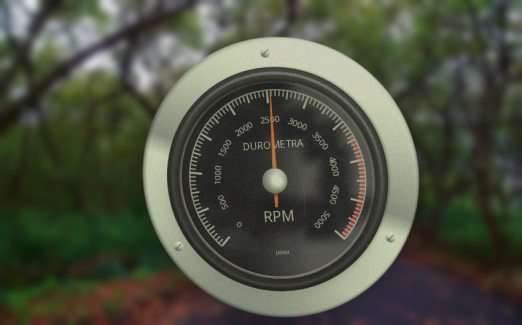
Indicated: value=2550 unit=rpm
